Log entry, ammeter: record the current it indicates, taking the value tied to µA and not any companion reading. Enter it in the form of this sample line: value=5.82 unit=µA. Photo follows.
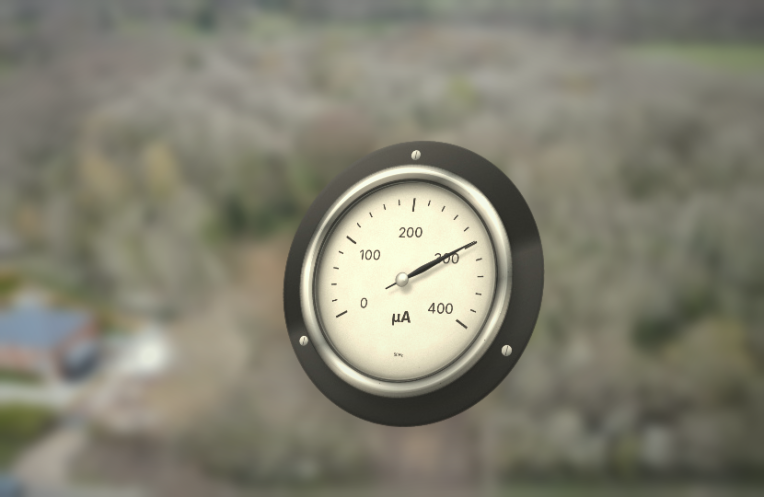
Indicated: value=300 unit=µA
